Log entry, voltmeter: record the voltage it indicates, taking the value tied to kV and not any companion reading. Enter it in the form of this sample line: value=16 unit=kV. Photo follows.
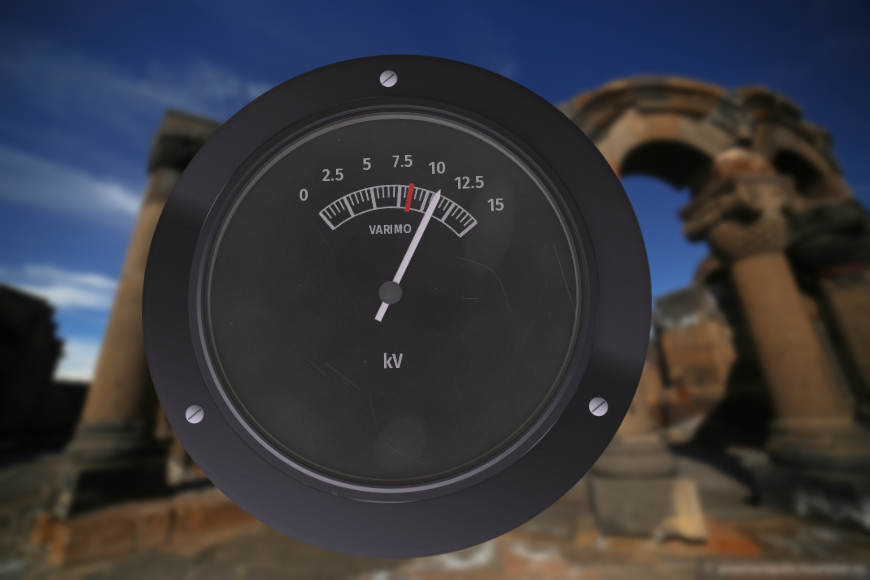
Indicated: value=11 unit=kV
